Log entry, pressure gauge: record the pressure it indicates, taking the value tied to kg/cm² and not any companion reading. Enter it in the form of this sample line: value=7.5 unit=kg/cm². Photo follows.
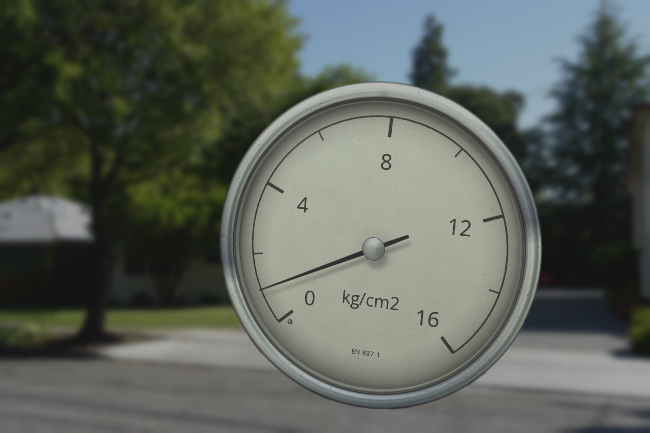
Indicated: value=1 unit=kg/cm²
